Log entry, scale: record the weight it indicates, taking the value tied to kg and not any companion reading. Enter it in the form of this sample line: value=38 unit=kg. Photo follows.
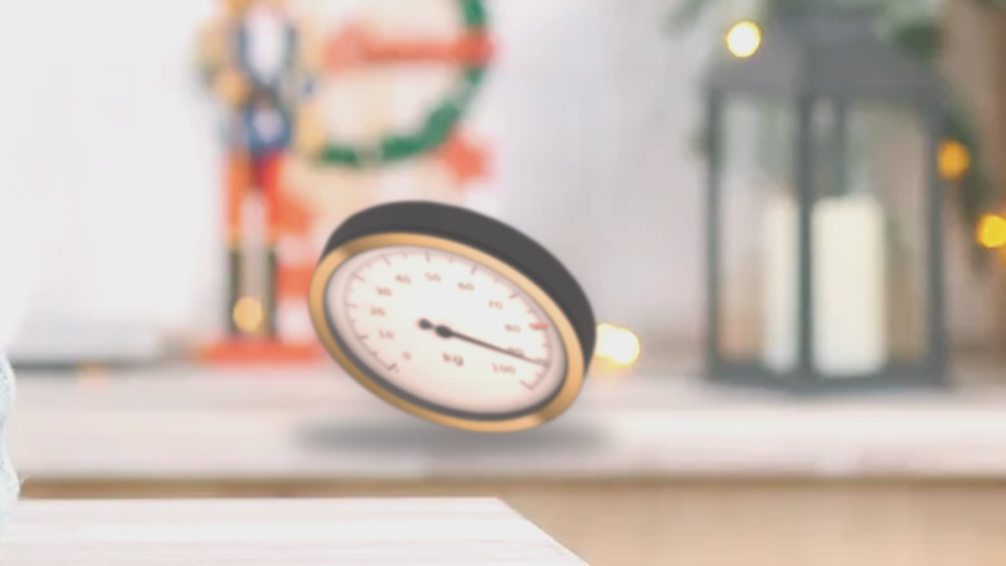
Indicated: value=90 unit=kg
